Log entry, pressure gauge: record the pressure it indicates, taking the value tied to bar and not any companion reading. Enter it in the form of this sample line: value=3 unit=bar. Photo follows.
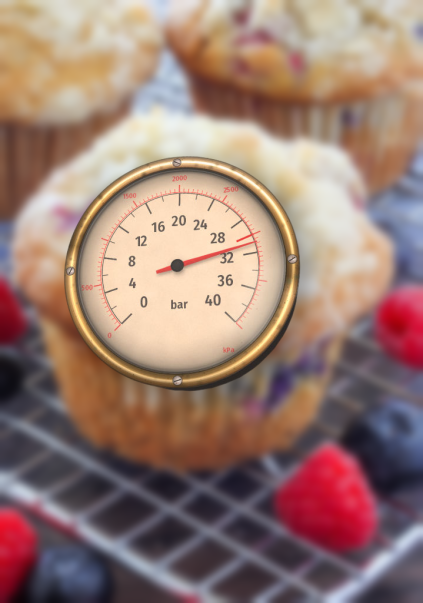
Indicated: value=31 unit=bar
